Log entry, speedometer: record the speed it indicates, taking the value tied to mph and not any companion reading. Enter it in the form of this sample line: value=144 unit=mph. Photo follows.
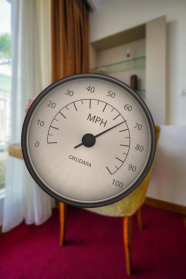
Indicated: value=65 unit=mph
